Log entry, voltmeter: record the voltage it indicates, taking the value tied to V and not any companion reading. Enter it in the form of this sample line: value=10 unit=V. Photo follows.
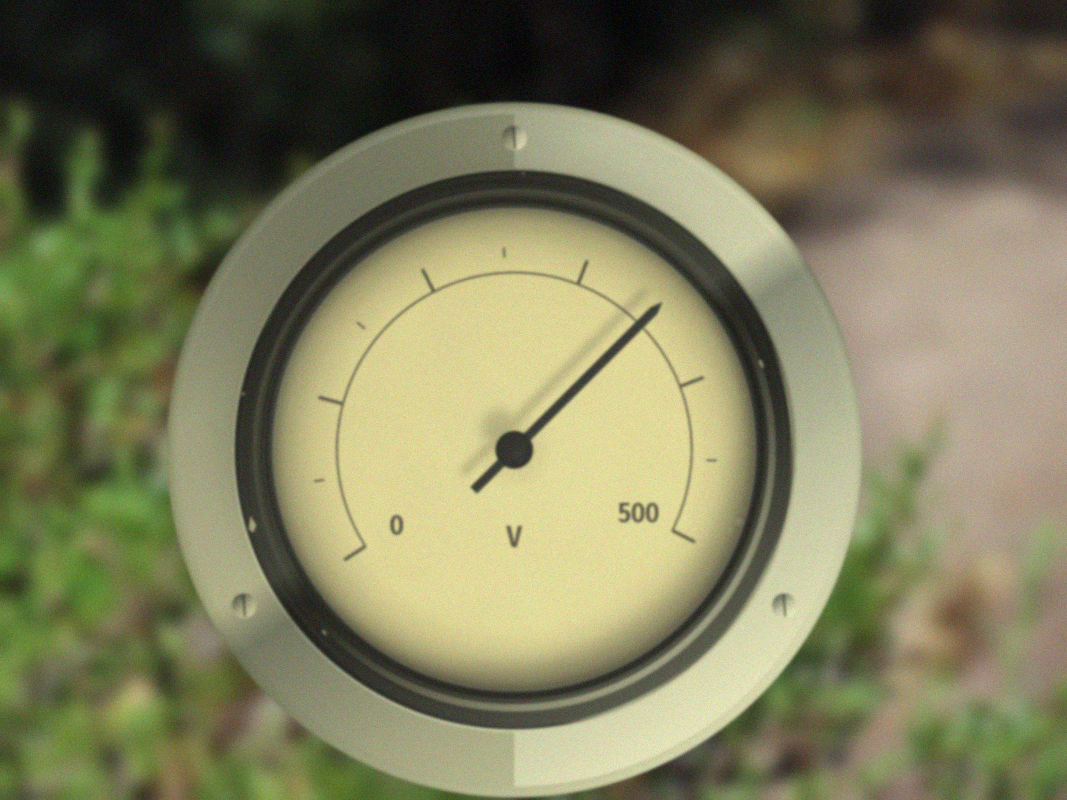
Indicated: value=350 unit=V
